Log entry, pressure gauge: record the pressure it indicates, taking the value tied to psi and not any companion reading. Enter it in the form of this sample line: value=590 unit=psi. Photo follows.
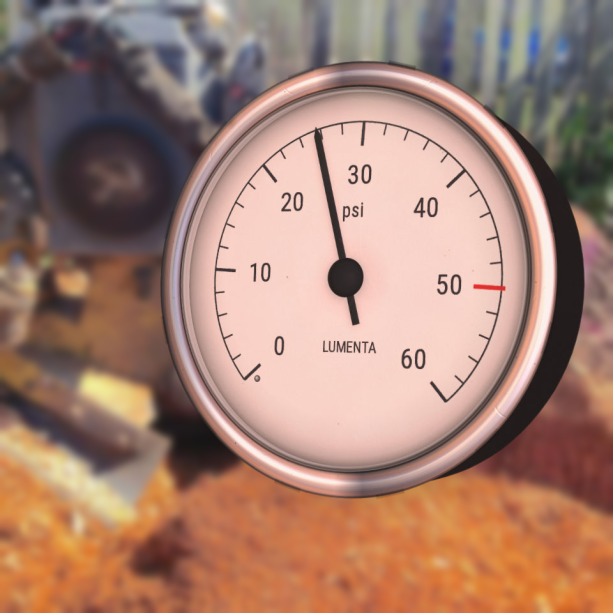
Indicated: value=26 unit=psi
